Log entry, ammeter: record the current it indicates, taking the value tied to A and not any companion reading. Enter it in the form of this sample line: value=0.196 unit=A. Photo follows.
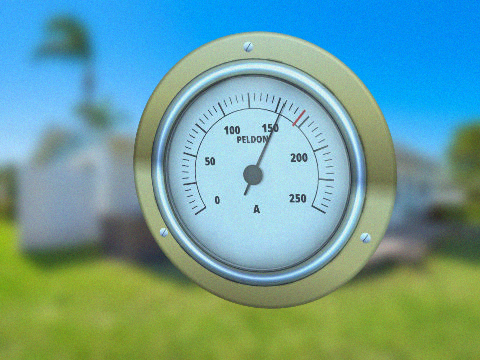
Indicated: value=155 unit=A
